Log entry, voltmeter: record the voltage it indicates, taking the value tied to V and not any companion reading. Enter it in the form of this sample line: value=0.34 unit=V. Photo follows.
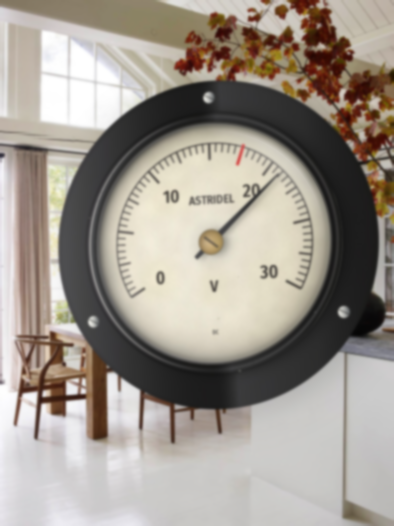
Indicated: value=21 unit=V
